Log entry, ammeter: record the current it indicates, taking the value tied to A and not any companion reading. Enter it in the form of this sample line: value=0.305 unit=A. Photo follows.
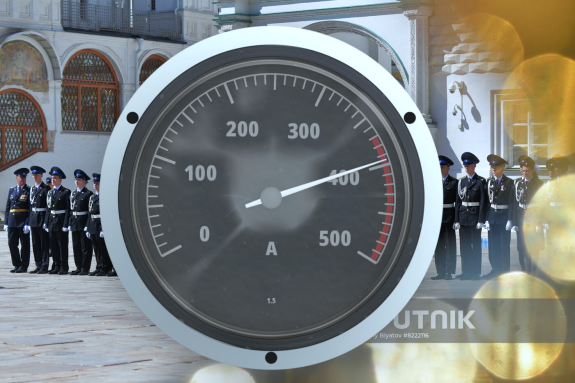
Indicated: value=395 unit=A
